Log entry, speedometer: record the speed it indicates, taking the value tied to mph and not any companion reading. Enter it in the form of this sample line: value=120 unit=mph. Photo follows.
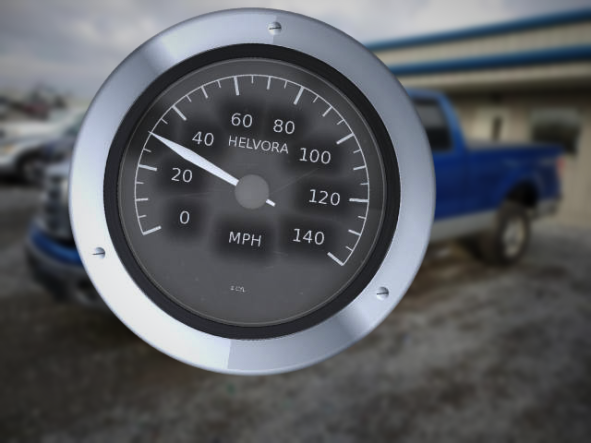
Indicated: value=30 unit=mph
